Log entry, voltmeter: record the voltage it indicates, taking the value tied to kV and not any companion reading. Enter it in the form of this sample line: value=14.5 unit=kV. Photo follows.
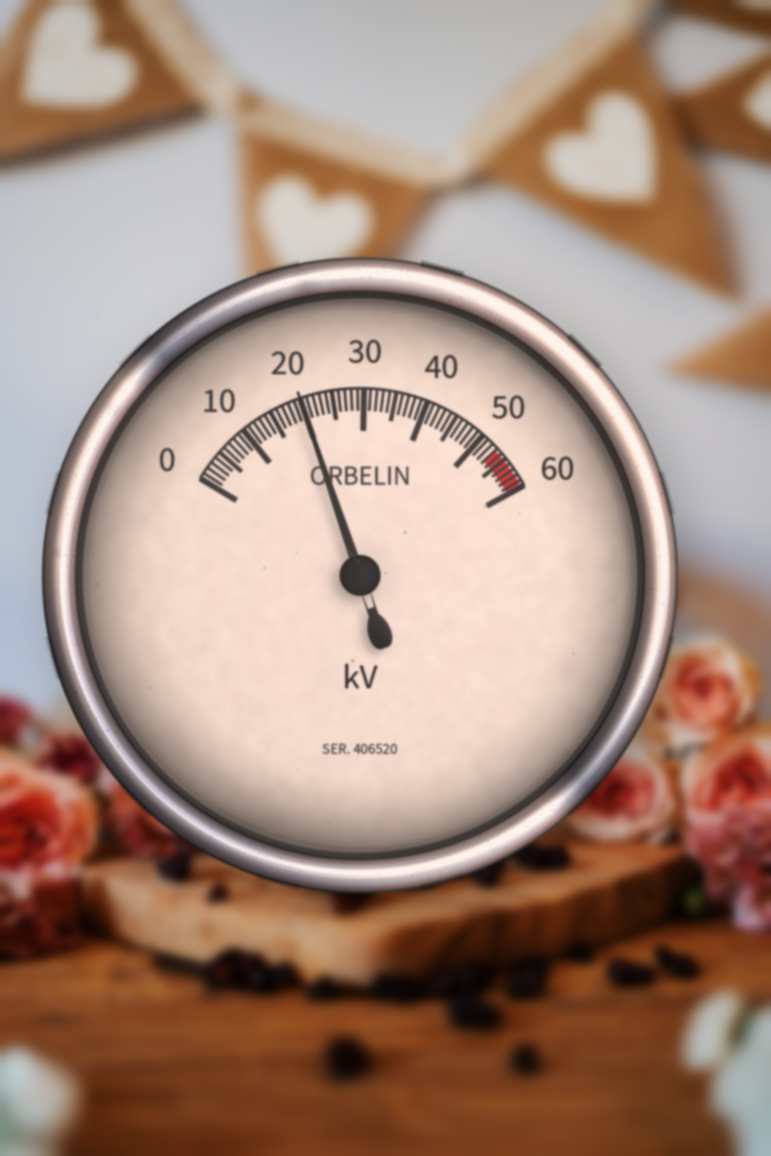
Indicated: value=20 unit=kV
